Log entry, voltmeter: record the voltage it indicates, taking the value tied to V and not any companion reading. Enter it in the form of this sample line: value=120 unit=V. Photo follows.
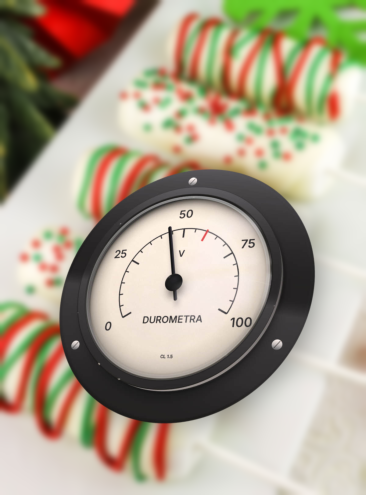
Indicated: value=45 unit=V
